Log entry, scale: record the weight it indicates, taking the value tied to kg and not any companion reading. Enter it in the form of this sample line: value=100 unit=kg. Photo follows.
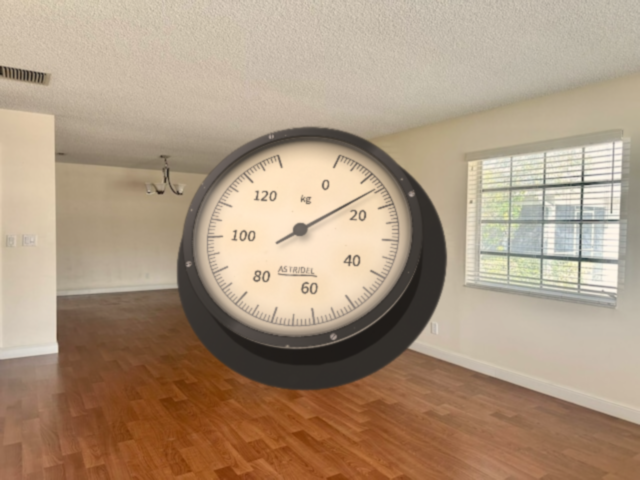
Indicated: value=15 unit=kg
